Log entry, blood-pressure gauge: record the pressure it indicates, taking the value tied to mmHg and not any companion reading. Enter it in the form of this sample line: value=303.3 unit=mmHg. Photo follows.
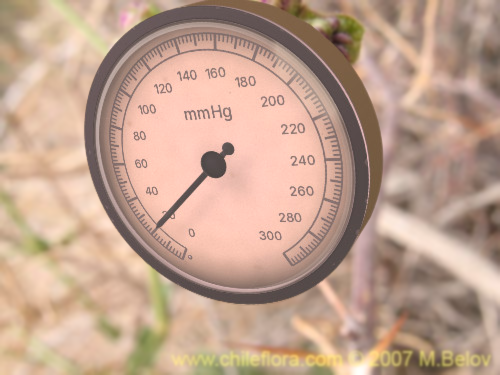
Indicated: value=20 unit=mmHg
